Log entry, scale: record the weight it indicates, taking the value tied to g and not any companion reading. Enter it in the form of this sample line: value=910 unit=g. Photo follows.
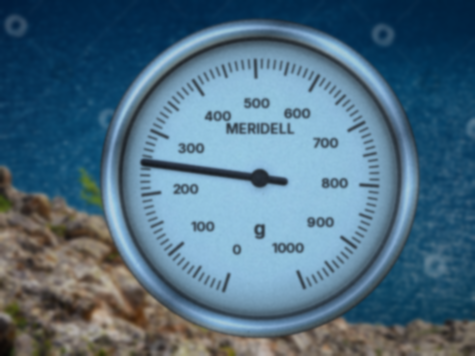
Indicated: value=250 unit=g
